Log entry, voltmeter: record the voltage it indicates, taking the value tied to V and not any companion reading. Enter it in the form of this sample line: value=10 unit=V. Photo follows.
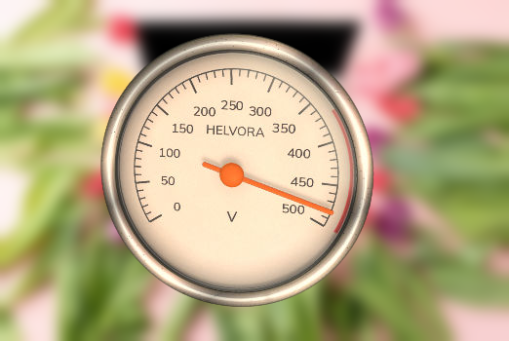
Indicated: value=480 unit=V
